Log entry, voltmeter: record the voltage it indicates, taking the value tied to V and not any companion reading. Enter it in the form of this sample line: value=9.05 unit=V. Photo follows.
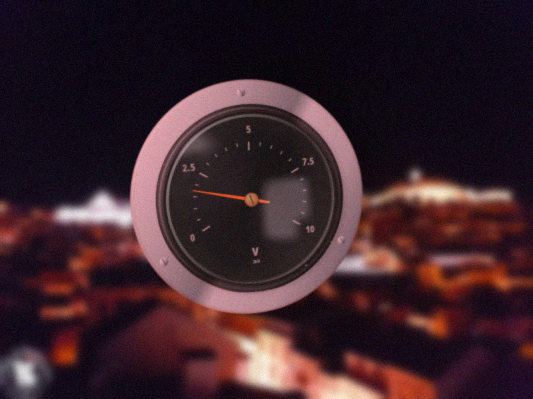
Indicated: value=1.75 unit=V
